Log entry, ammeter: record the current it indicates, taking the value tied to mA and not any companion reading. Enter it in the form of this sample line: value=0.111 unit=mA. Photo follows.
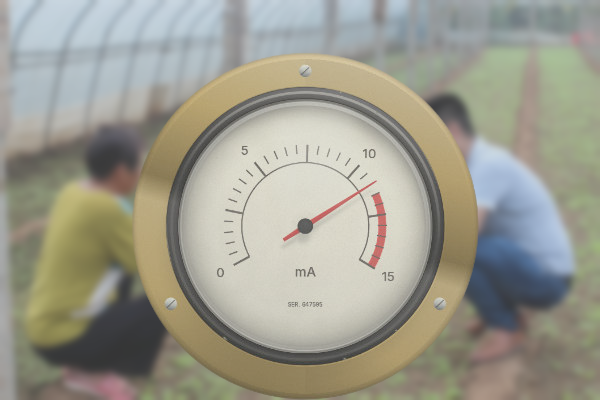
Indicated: value=11 unit=mA
